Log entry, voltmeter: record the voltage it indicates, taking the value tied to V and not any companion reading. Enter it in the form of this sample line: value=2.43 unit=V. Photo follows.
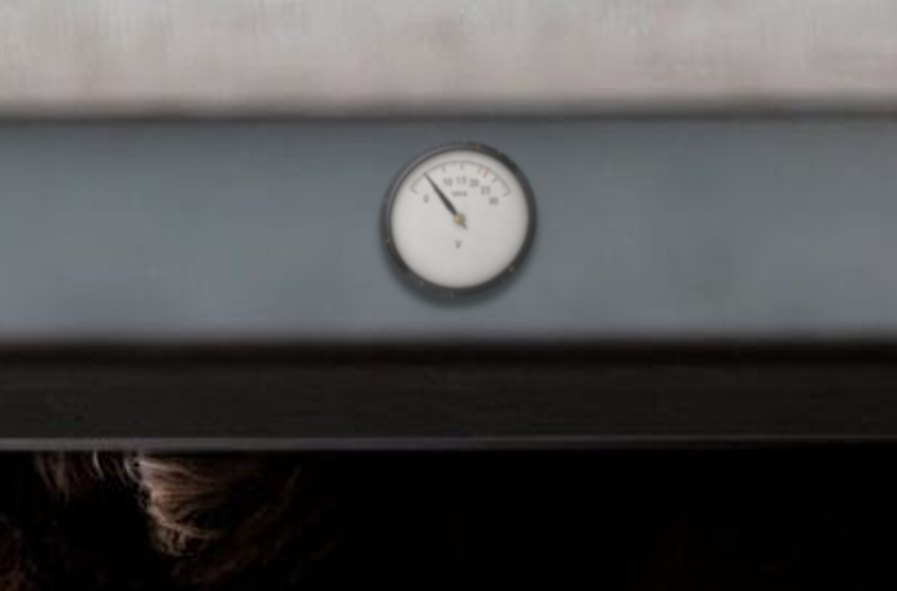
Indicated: value=5 unit=V
